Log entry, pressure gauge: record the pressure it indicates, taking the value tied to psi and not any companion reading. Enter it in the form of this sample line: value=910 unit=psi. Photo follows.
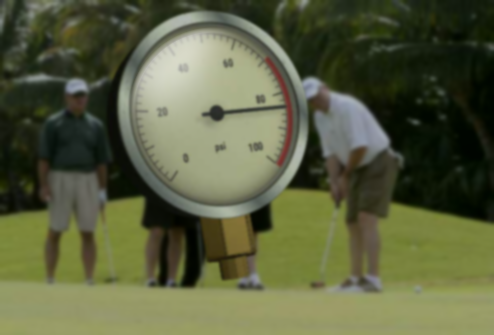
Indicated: value=84 unit=psi
